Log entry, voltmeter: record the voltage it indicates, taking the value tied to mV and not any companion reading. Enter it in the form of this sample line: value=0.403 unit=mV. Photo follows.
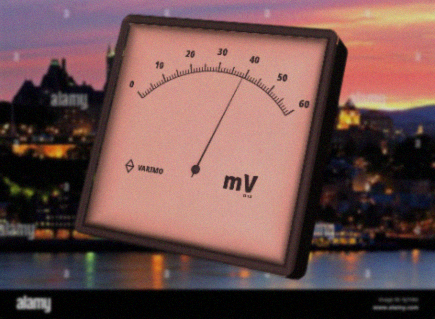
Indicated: value=40 unit=mV
